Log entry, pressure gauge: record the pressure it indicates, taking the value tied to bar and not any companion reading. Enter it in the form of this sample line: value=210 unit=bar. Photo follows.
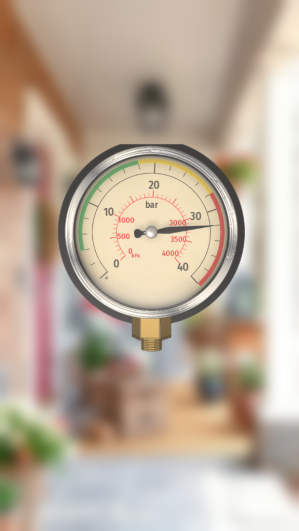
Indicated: value=32 unit=bar
